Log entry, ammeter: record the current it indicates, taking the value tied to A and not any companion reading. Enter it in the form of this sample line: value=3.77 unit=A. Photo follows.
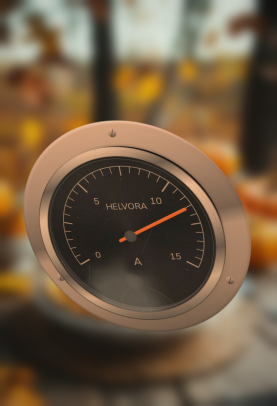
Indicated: value=11.5 unit=A
